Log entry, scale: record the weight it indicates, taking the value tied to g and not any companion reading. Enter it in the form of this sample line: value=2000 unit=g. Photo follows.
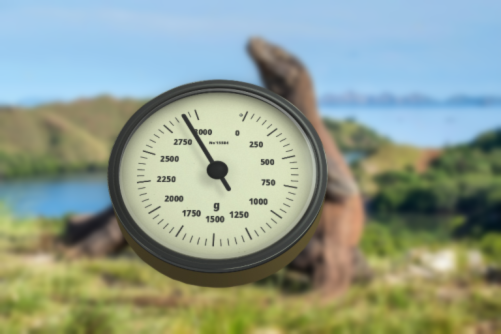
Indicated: value=2900 unit=g
